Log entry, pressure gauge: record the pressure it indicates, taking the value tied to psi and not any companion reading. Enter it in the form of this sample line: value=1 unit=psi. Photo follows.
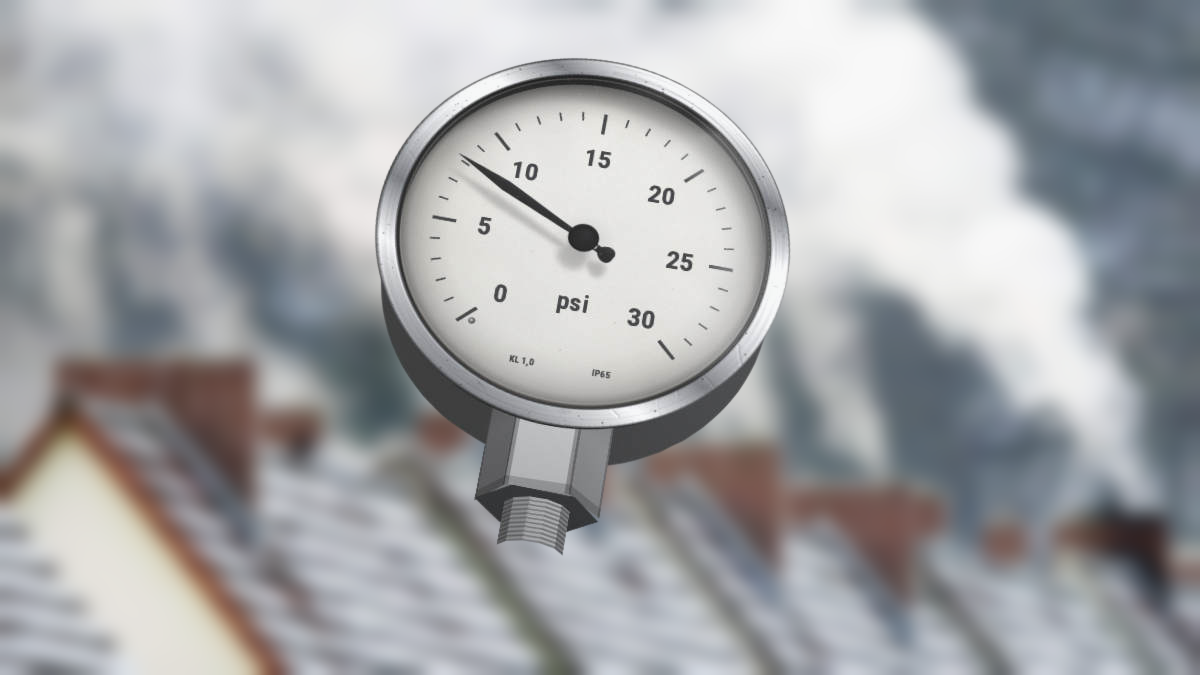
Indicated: value=8 unit=psi
